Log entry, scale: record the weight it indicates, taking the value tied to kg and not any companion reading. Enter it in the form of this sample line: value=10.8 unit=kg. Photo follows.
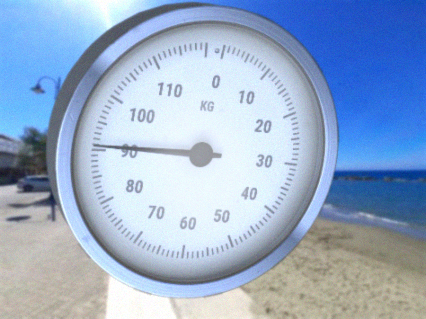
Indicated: value=91 unit=kg
